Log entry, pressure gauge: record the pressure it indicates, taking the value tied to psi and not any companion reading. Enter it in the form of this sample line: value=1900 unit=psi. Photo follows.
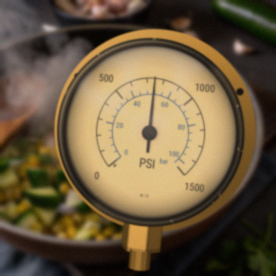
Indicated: value=750 unit=psi
